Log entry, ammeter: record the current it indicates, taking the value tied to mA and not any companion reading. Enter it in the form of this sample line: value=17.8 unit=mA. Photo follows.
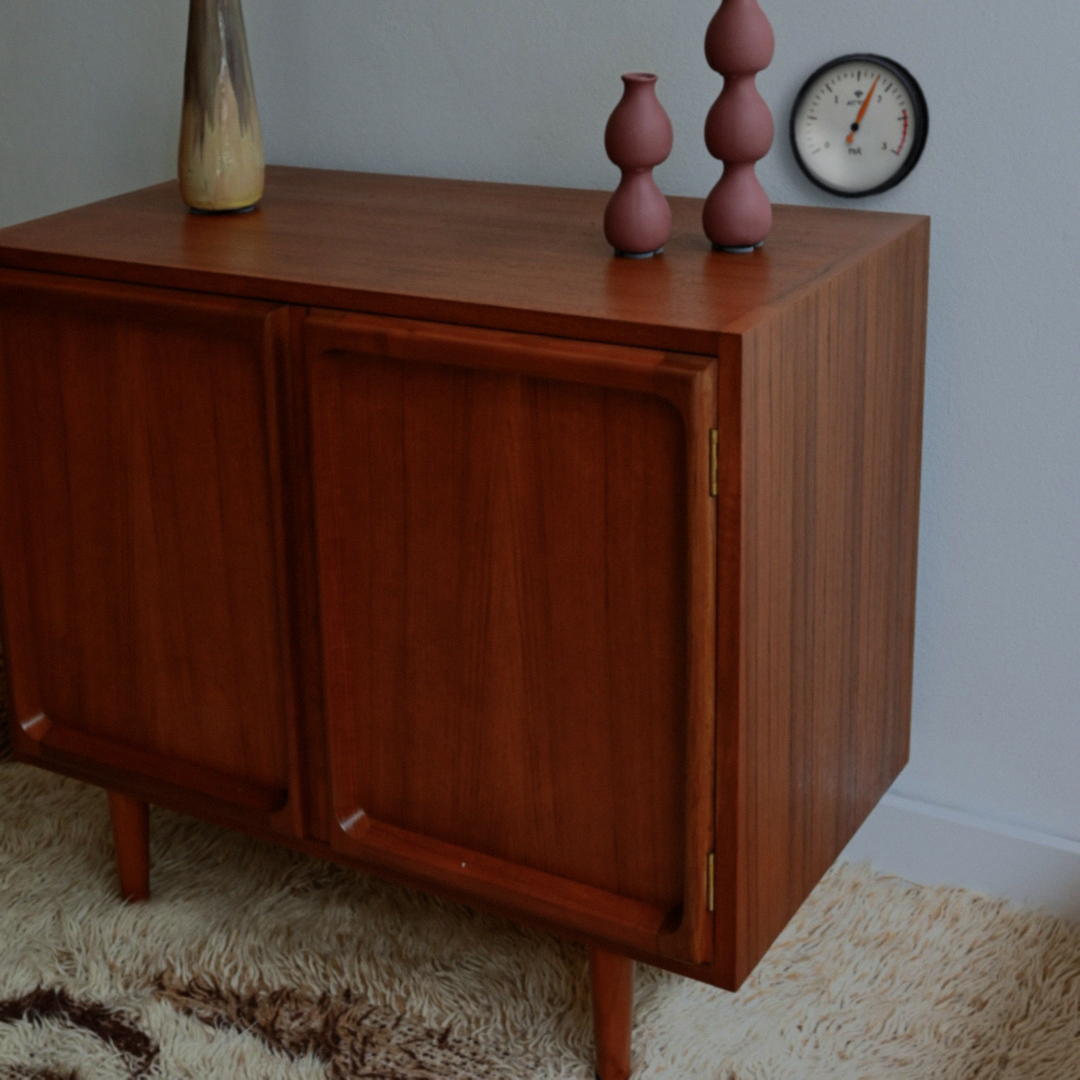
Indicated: value=1.8 unit=mA
